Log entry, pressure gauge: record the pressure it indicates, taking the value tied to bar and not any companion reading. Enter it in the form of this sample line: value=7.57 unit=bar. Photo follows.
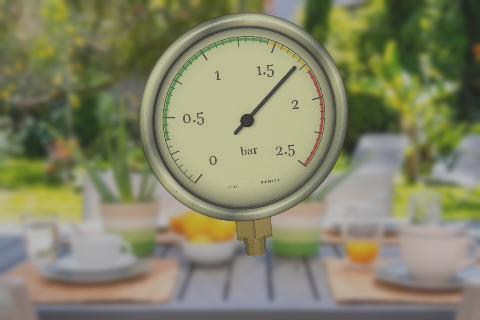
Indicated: value=1.7 unit=bar
